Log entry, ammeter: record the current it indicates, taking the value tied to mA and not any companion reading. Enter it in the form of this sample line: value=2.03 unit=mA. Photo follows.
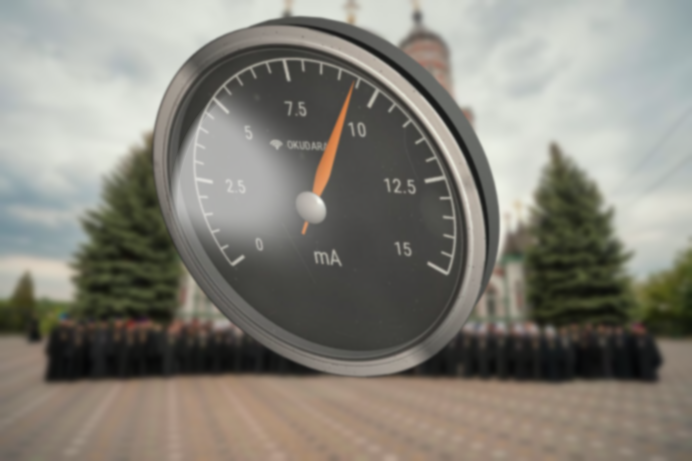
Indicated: value=9.5 unit=mA
